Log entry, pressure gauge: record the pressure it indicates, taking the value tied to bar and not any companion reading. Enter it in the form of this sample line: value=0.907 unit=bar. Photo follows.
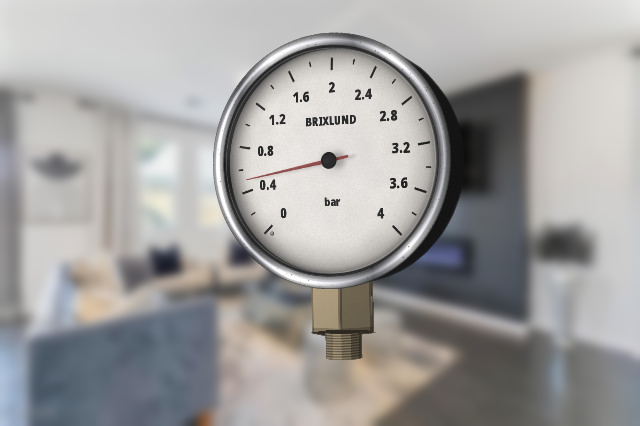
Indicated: value=0.5 unit=bar
